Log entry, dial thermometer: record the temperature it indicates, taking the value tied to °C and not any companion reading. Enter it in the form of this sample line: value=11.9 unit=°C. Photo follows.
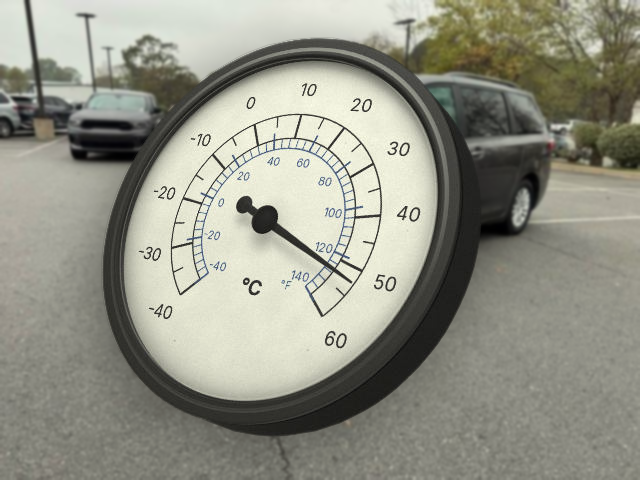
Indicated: value=52.5 unit=°C
